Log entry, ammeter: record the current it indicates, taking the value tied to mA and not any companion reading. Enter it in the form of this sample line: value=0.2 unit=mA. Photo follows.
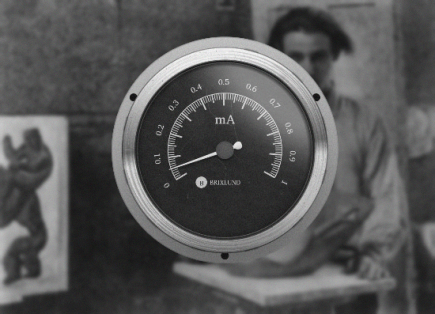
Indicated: value=0.05 unit=mA
